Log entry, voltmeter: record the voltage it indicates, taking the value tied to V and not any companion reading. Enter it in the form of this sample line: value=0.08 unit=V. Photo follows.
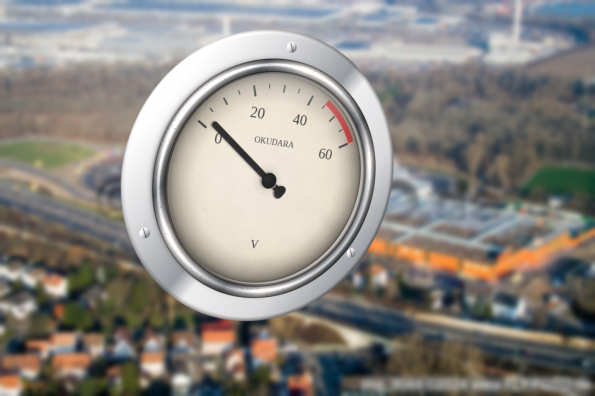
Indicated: value=2.5 unit=V
